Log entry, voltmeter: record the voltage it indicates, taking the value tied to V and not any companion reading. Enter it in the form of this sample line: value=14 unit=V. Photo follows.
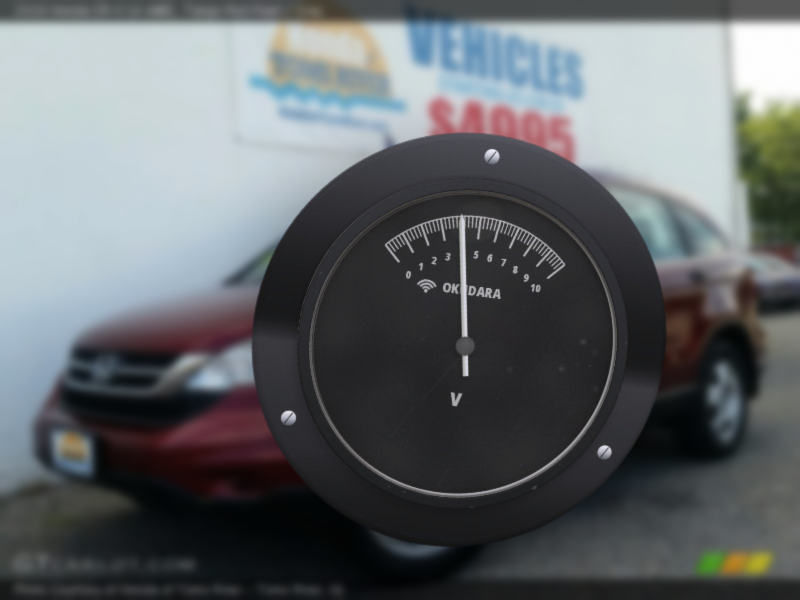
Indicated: value=4 unit=V
